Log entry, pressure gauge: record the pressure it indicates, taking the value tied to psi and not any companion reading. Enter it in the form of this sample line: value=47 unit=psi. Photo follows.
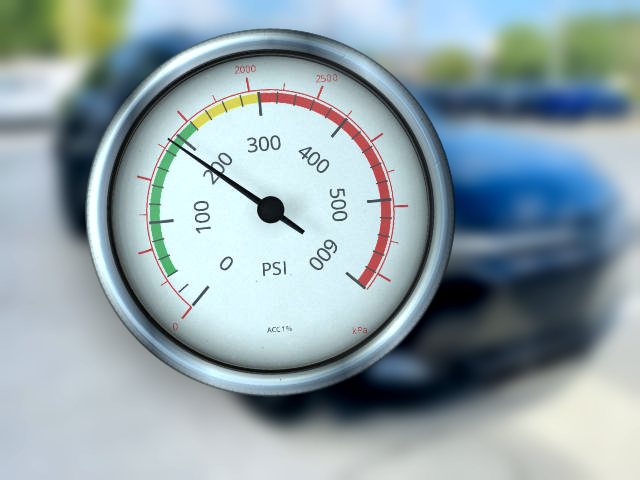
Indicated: value=190 unit=psi
